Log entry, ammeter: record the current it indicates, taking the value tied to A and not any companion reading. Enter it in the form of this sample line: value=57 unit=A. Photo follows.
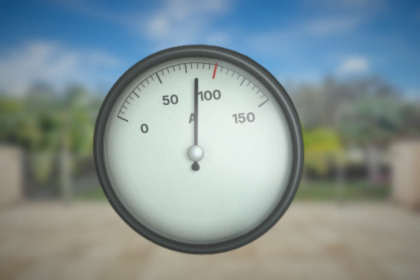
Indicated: value=85 unit=A
